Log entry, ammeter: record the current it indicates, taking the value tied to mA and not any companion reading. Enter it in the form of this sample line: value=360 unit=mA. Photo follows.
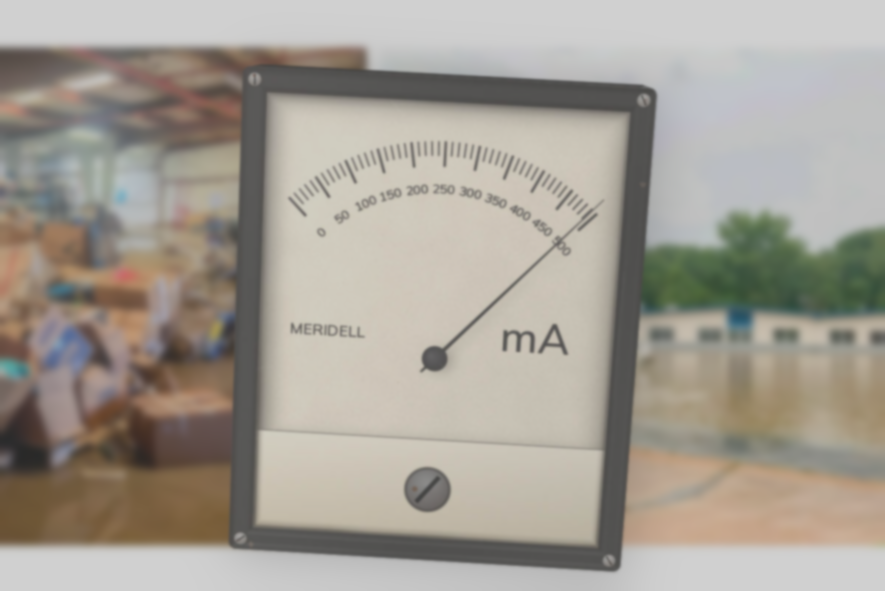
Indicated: value=490 unit=mA
